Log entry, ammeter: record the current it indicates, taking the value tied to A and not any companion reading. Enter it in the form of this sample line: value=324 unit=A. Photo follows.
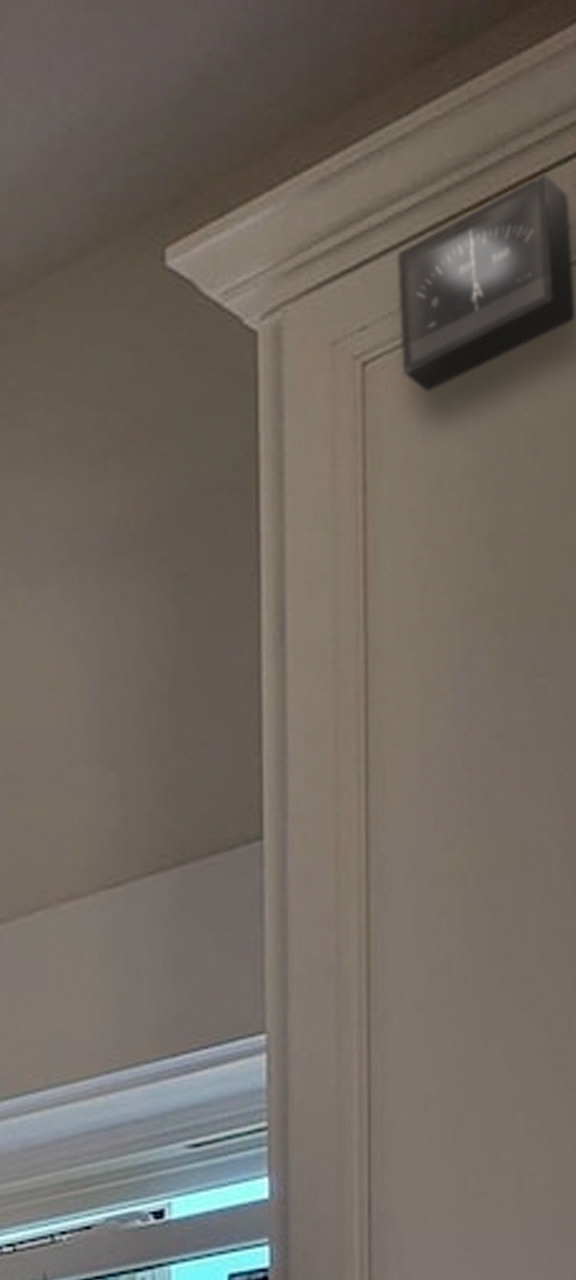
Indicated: value=100 unit=A
